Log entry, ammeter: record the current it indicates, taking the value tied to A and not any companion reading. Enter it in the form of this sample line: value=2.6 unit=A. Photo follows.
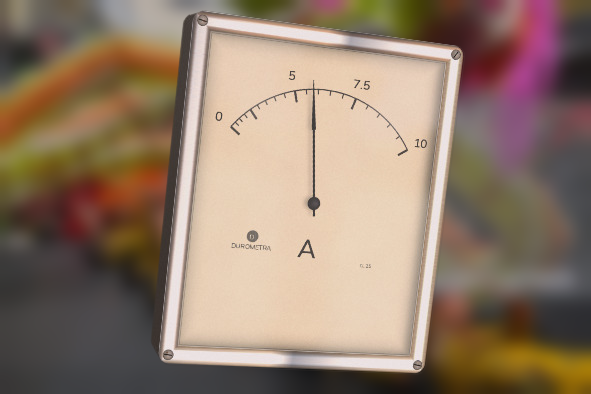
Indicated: value=5.75 unit=A
